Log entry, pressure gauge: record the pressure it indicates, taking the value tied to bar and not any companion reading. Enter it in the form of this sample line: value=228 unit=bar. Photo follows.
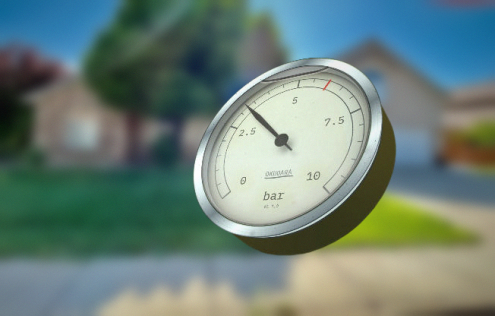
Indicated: value=3.25 unit=bar
